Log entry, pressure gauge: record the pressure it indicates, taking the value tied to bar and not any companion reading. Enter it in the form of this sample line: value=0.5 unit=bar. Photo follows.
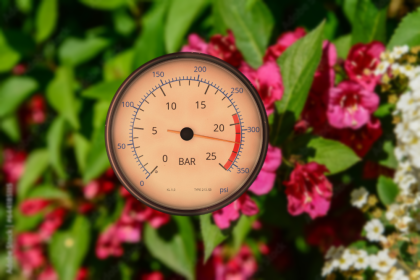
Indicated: value=22 unit=bar
